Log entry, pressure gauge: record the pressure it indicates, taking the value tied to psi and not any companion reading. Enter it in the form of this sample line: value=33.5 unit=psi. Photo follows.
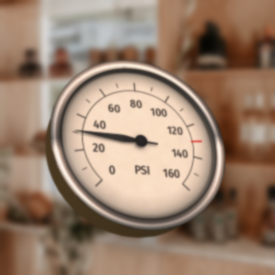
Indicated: value=30 unit=psi
